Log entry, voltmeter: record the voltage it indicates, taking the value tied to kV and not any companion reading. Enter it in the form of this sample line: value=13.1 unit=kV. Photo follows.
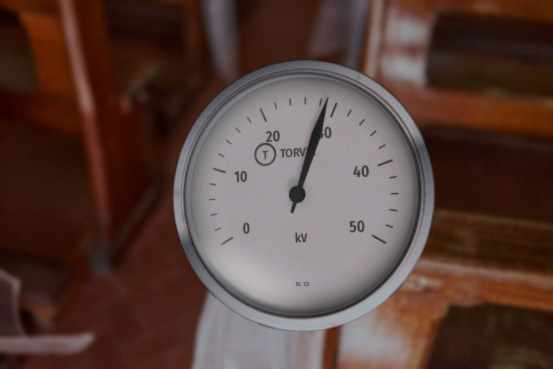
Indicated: value=29 unit=kV
